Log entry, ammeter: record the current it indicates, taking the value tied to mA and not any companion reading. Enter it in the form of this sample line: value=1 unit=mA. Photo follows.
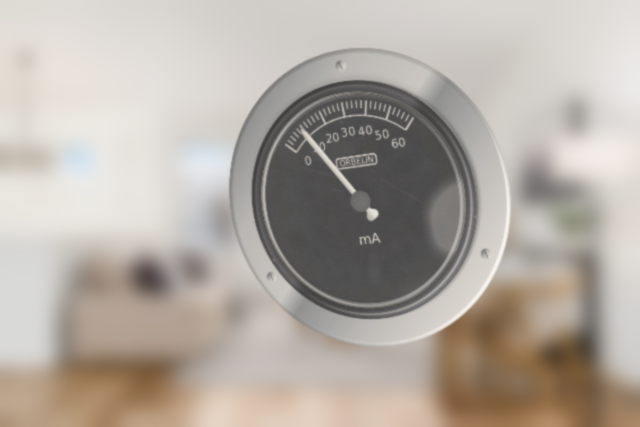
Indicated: value=10 unit=mA
